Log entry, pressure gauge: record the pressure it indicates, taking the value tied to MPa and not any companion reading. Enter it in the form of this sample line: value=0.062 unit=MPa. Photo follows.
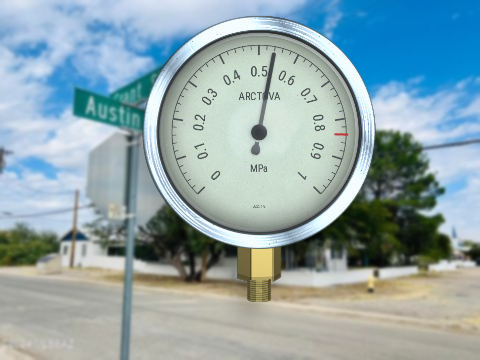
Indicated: value=0.54 unit=MPa
